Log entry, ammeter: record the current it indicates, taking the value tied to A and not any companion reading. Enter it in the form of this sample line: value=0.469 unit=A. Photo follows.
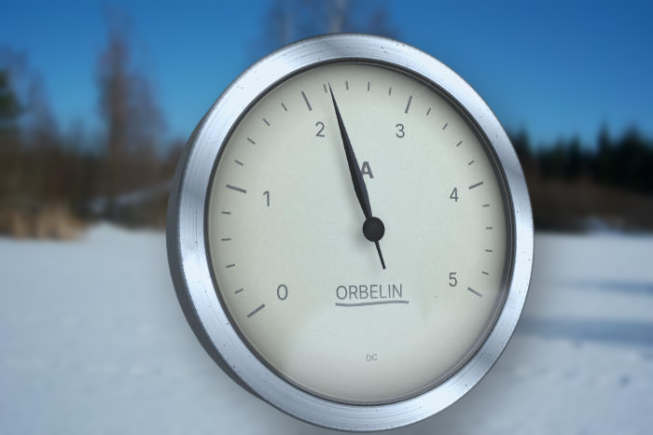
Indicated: value=2.2 unit=A
